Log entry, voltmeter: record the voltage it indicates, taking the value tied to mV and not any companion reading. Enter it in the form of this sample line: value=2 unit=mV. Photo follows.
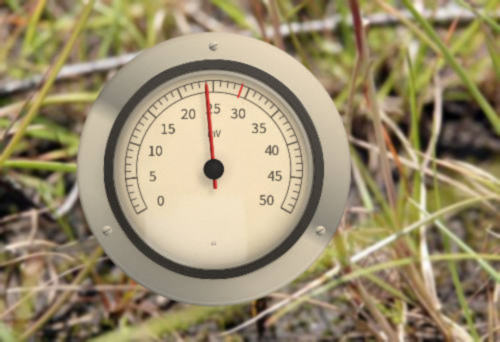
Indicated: value=24 unit=mV
